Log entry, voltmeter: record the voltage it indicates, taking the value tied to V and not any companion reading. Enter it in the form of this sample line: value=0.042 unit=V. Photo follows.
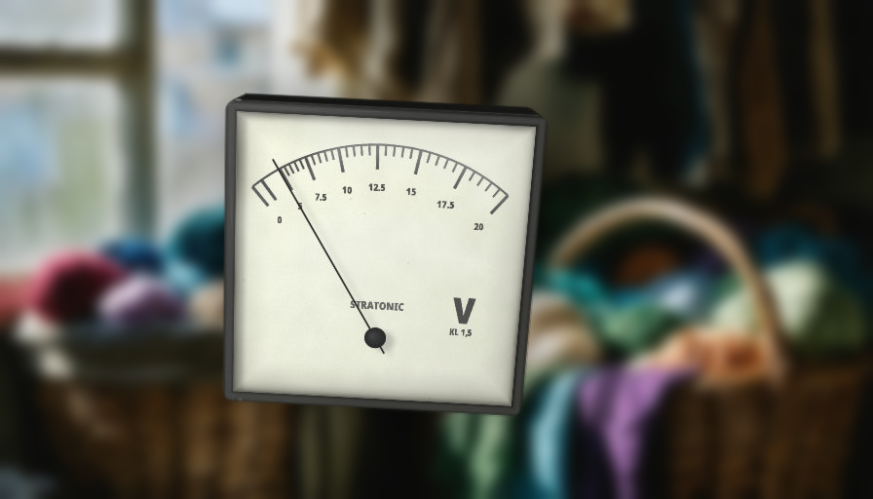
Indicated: value=5 unit=V
